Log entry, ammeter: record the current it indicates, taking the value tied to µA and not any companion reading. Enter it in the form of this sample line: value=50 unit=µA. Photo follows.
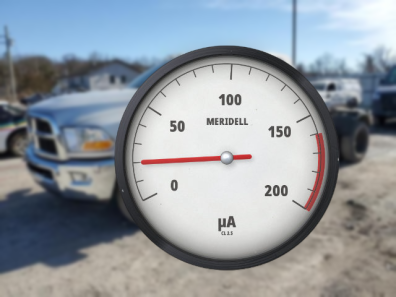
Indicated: value=20 unit=µA
